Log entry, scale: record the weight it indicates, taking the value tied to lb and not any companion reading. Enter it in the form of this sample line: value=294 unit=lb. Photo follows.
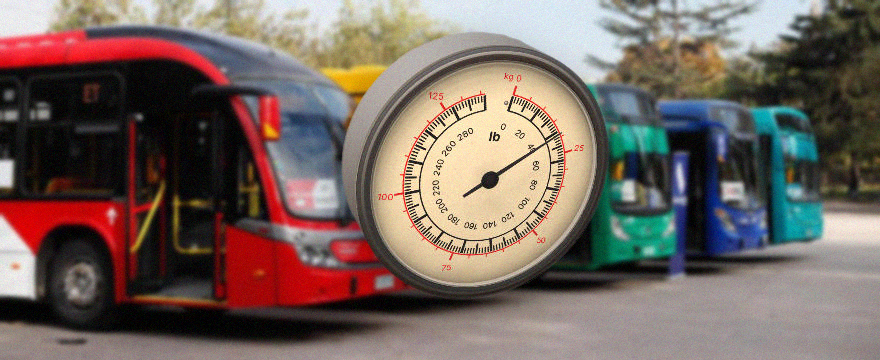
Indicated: value=40 unit=lb
